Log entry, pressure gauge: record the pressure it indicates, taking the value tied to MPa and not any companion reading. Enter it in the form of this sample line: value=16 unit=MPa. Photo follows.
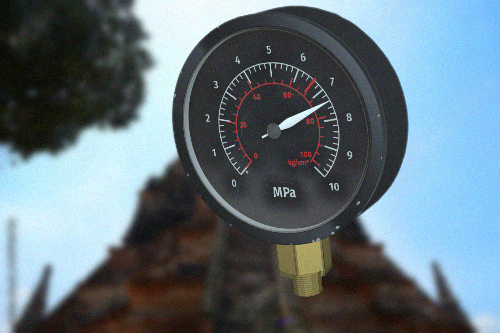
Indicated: value=7.4 unit=MPa
